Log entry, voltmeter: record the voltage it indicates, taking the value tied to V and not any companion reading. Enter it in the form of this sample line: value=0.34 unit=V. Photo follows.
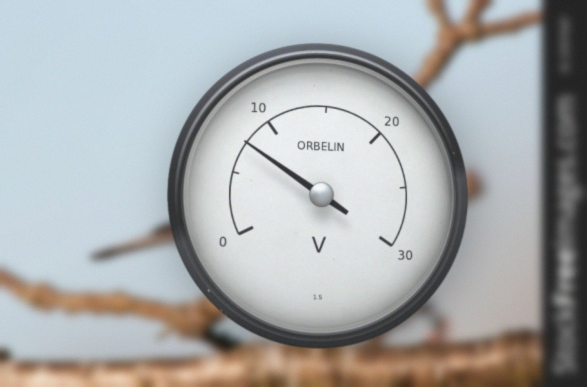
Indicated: value=7.5 unit=V
